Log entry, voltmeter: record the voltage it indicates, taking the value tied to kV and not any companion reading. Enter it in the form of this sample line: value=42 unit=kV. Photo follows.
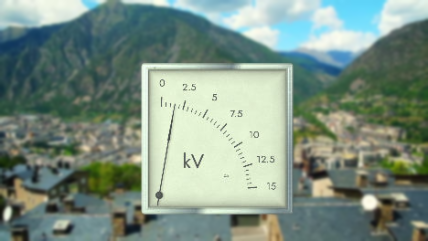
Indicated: value=1.5 unit=kV
